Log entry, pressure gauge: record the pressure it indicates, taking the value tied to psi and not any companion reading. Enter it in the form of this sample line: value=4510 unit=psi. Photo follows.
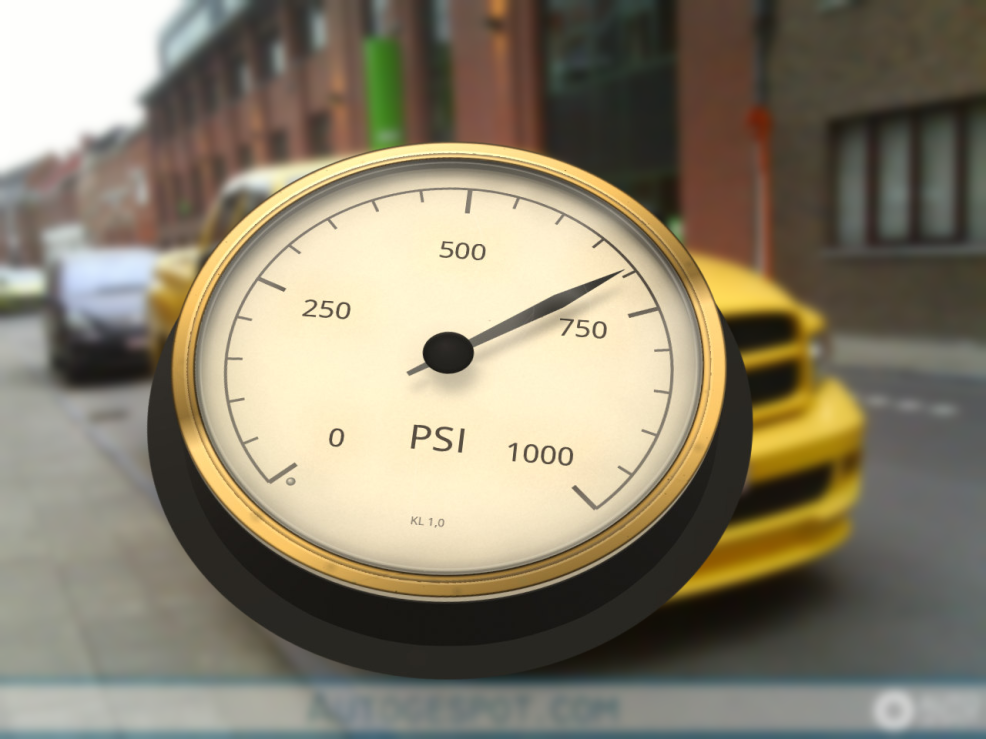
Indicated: value=700 unit=psi
